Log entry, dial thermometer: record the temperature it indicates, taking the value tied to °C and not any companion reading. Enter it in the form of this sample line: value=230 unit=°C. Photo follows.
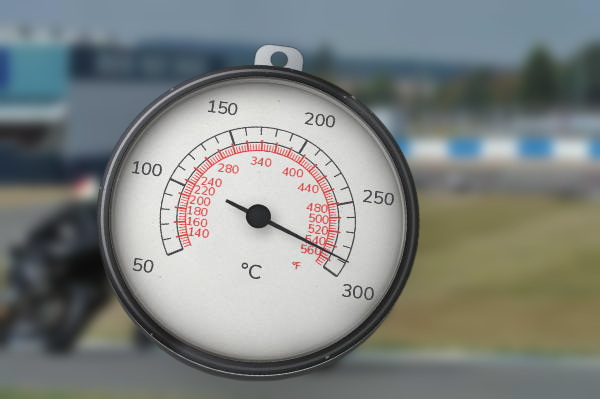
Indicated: value=290 unit=°C
